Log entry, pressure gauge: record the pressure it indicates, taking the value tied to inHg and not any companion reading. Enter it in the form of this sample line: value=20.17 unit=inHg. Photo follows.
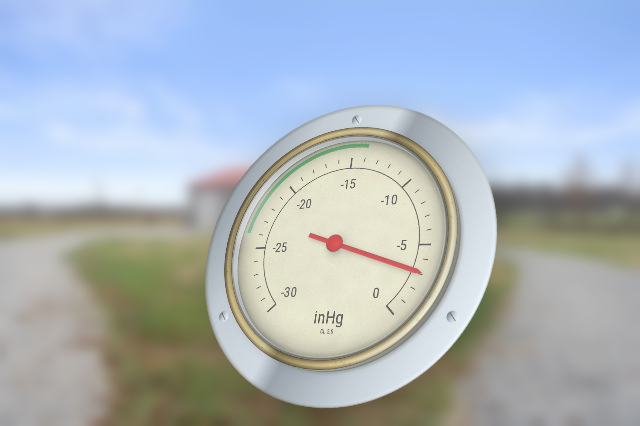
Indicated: value=-3 unit=inHg
